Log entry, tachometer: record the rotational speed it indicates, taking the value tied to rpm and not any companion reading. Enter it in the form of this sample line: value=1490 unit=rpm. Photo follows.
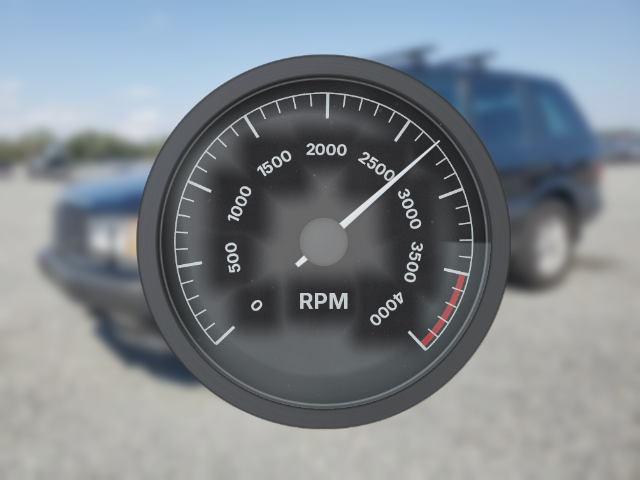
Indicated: value=2700 unit=rpm
